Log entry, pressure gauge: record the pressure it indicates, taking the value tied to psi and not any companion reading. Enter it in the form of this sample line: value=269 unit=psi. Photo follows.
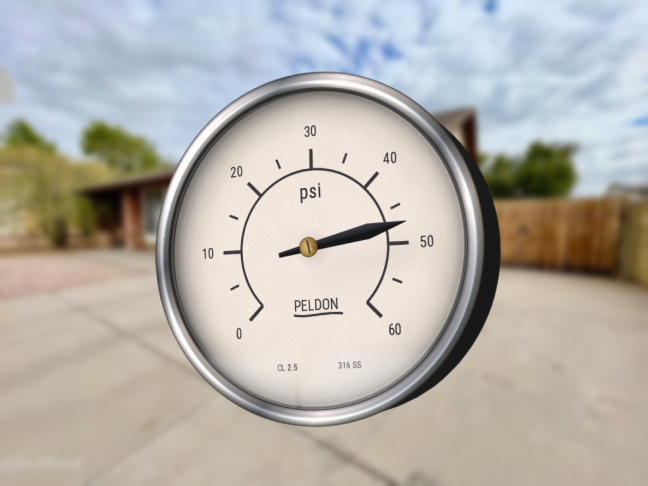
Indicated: value=47.5 unit=psi
